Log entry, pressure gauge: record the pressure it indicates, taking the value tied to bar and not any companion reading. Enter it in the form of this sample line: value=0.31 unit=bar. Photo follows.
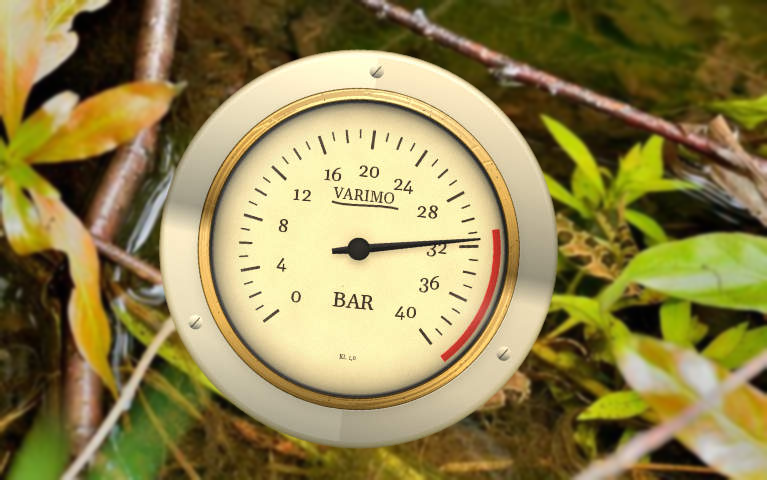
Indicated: value=31.5 unit=bar
